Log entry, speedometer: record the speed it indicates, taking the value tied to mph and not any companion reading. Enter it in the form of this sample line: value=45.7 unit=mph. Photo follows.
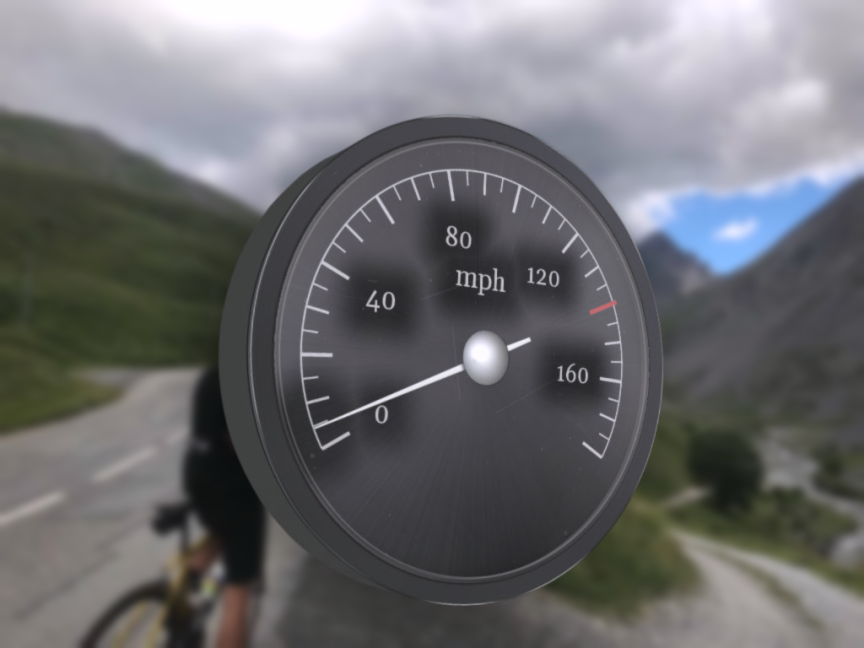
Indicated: value=5 unit=mph
